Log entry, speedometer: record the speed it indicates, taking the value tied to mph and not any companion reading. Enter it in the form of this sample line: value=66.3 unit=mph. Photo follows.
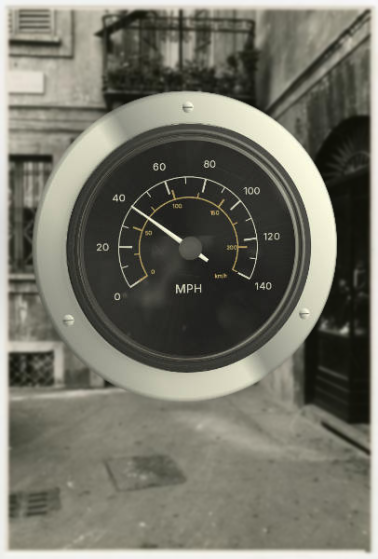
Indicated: value=40 unit=mph
